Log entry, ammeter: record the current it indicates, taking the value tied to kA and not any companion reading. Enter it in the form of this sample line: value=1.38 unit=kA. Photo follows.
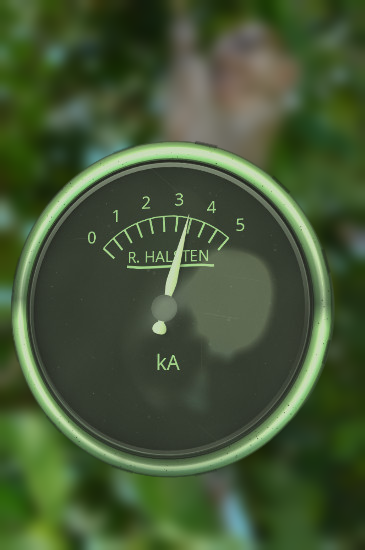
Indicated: value=3.5 unit=kA
